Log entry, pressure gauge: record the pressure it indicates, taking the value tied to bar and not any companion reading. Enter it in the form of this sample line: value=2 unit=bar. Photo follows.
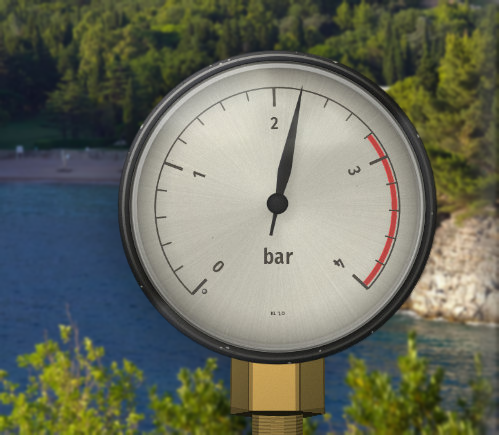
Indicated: value=2.2 unit=bar
